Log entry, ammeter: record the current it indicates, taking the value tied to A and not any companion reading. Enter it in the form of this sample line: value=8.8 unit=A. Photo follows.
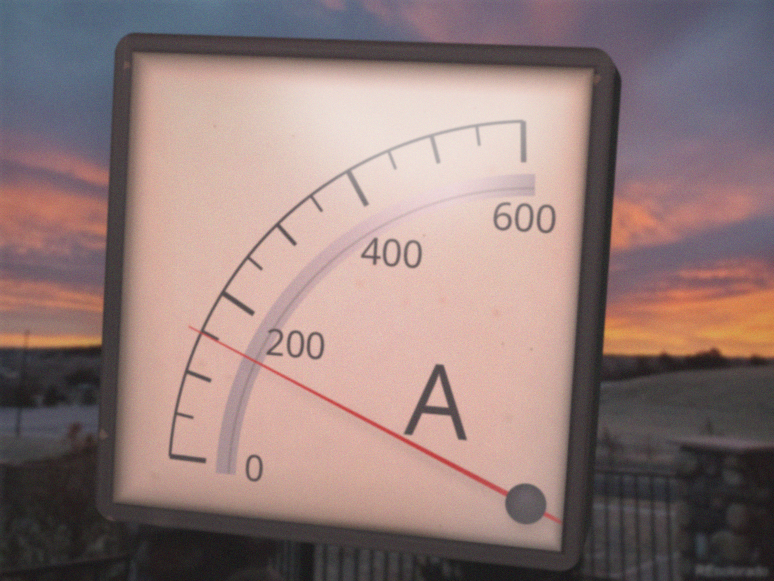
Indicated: value=150 unit=A
